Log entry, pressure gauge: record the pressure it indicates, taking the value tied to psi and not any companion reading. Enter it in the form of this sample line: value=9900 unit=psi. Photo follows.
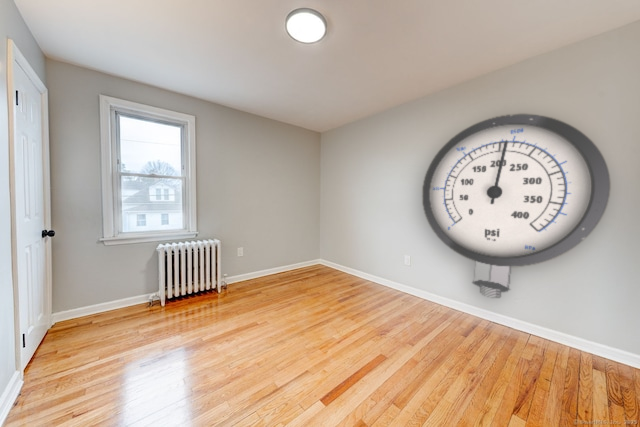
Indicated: value=210 unit=psi
